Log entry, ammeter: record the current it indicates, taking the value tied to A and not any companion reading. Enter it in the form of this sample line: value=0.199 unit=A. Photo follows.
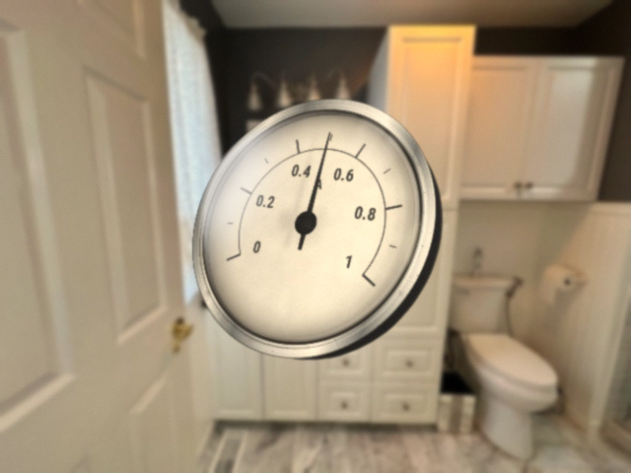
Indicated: value=0.5 unit=A
